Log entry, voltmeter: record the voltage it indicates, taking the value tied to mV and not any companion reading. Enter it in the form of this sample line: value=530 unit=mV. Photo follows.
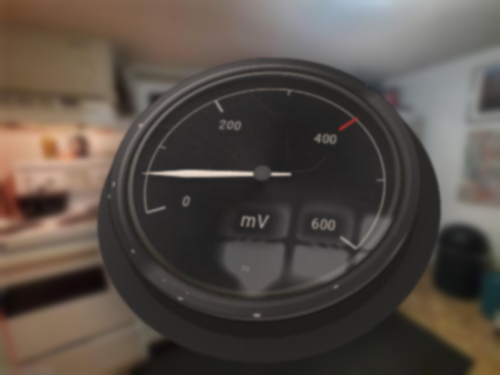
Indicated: value=50 unit=mV
